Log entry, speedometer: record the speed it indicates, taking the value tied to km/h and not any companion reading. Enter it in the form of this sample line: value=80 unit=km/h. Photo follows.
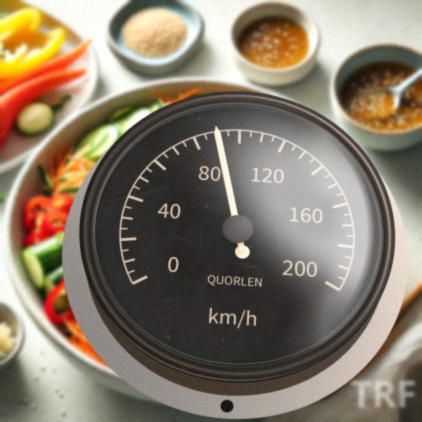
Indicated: value=90 unit=km/h
